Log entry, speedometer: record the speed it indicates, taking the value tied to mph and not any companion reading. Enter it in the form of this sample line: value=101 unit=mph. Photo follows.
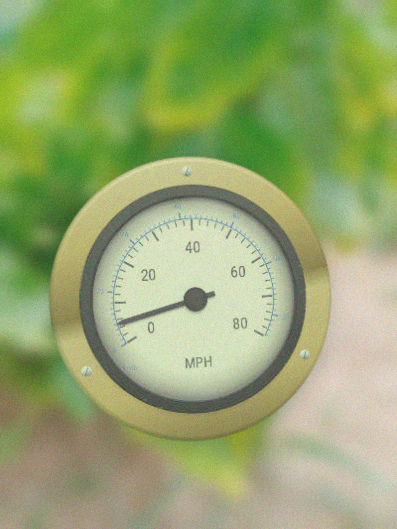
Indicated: value=5 unit=mph
